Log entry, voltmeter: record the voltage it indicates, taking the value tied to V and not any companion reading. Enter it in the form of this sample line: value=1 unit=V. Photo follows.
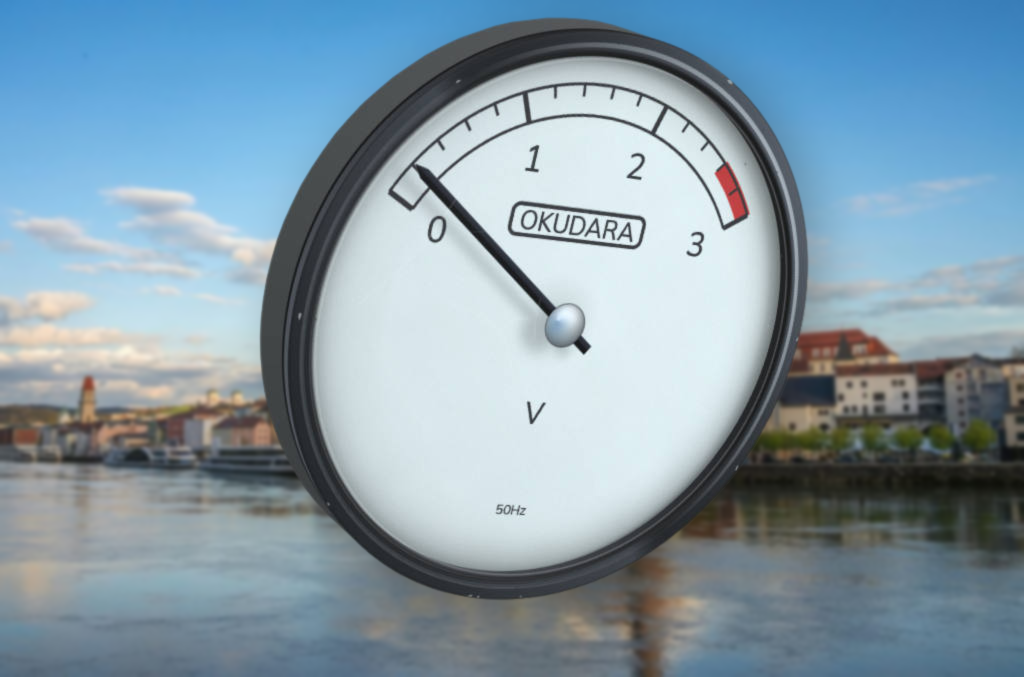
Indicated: value=0.2 unit=V
